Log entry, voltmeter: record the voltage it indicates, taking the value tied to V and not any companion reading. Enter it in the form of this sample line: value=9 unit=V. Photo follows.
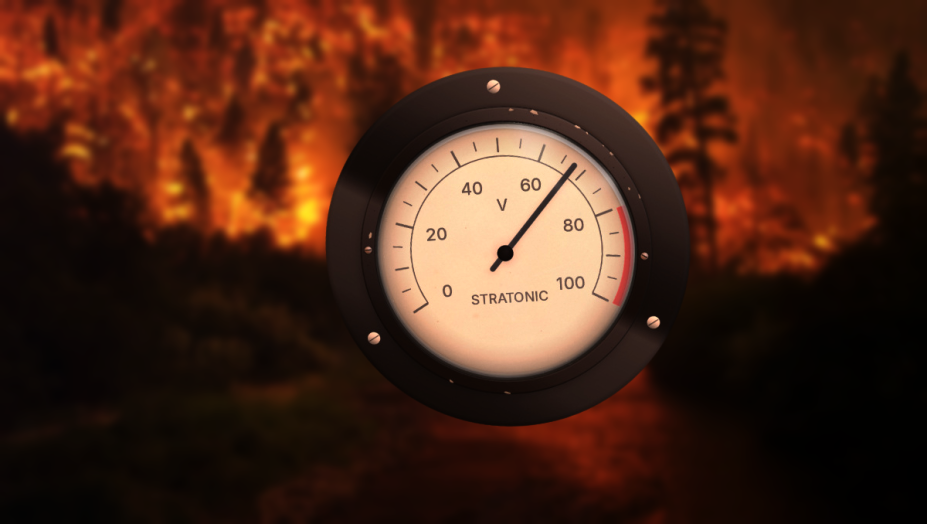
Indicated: value=67.5 unit=V
